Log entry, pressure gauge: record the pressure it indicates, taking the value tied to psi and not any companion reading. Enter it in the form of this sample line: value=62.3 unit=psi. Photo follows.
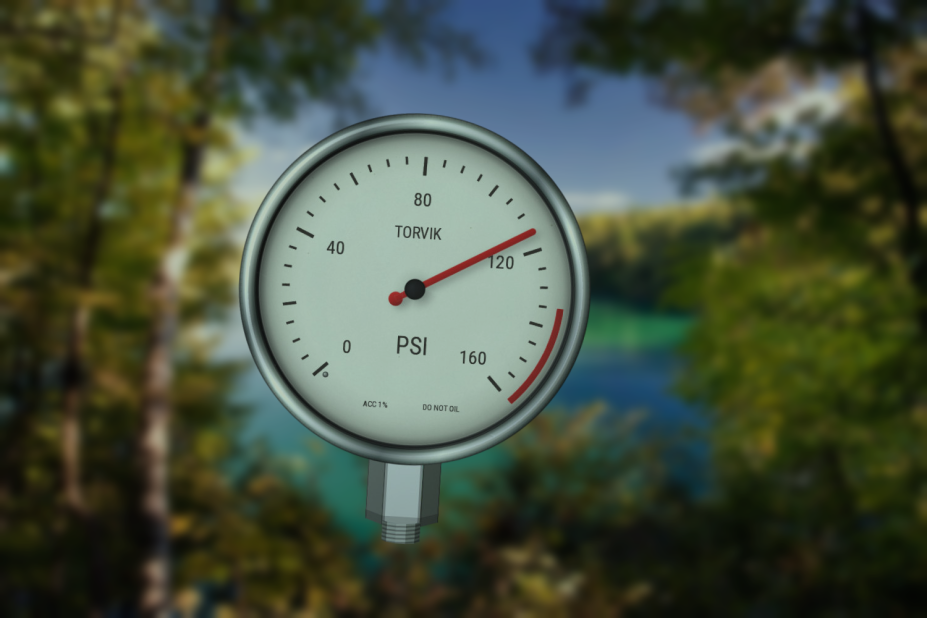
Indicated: value=115 unit=psi
